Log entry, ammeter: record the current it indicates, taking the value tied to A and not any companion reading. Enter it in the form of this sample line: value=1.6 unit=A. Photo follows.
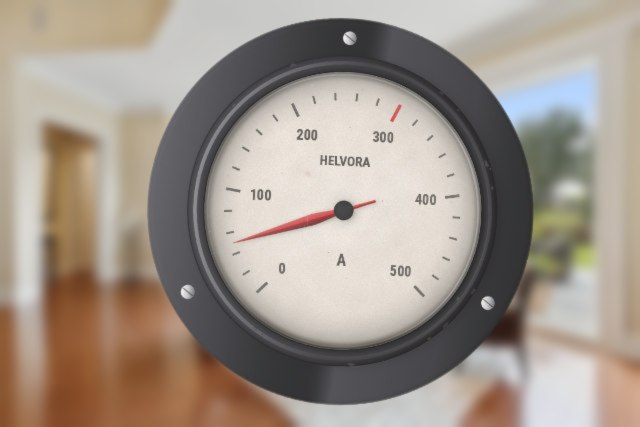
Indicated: value=50 unit=A
